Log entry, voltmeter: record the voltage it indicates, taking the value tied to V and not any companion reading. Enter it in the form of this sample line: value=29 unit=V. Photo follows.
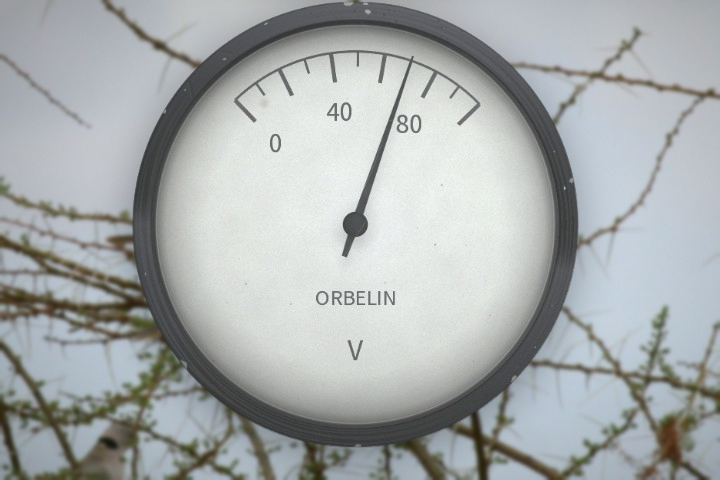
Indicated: value=70 unit=V
